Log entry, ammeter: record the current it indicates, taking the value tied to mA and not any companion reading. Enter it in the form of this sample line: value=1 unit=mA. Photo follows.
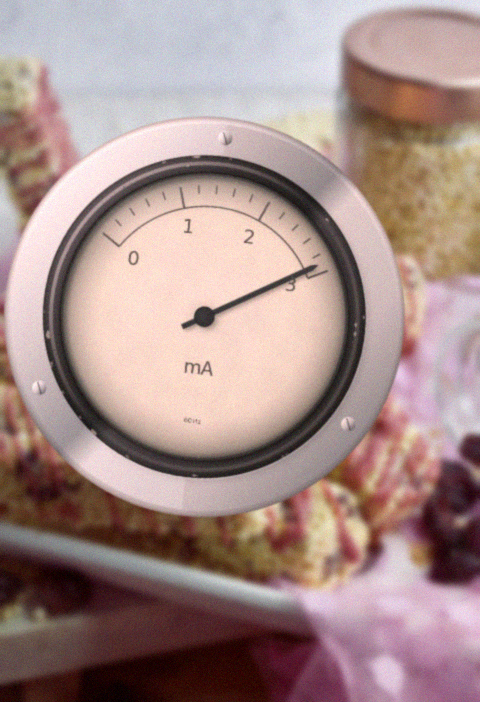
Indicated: value=2.9 unit=mA
